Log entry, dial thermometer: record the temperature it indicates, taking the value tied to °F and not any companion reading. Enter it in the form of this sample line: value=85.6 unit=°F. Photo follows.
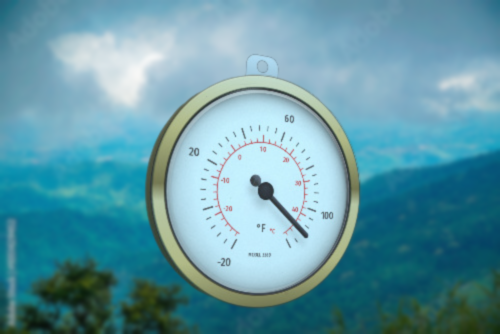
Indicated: value=112 unit=°F
